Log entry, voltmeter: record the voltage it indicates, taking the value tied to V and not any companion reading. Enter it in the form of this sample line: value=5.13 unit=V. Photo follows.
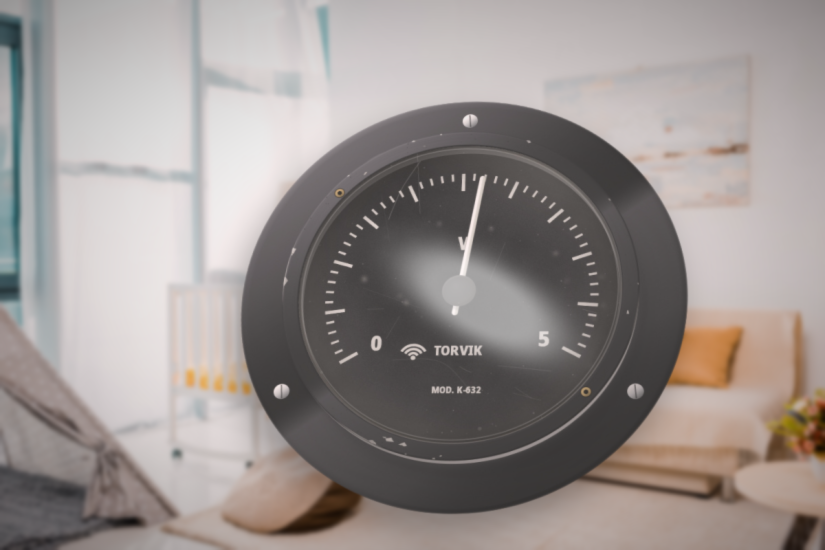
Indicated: value=2.7 unit=V
